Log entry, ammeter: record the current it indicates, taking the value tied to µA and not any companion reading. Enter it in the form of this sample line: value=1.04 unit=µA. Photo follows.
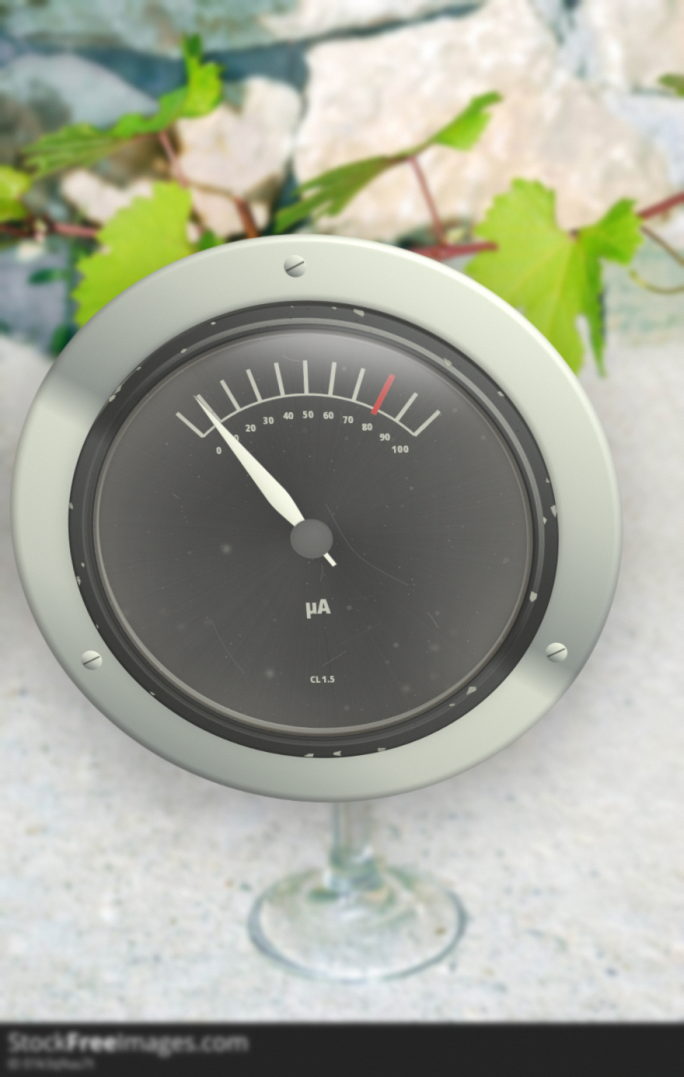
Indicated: value=10 unit=µA
